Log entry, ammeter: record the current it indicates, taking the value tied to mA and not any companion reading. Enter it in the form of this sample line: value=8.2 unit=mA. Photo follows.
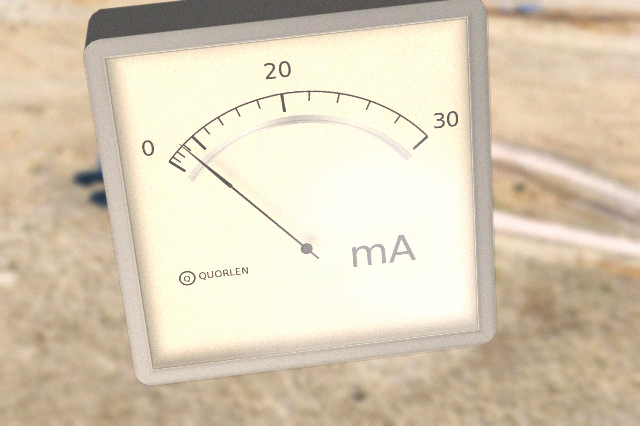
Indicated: value=8 unit=mA
